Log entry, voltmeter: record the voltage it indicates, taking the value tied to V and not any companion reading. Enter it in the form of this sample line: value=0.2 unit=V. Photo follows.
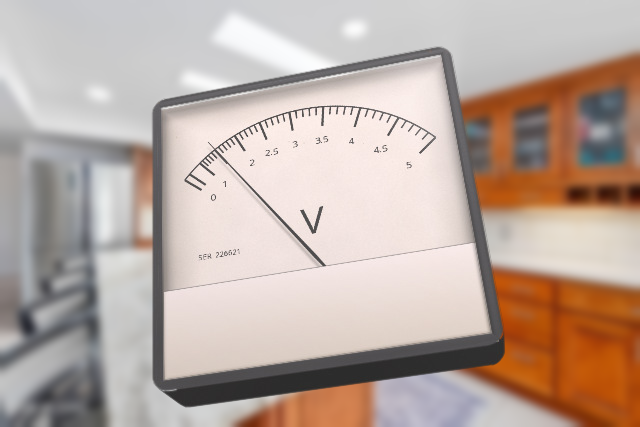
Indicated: value=1.5 unit=V
